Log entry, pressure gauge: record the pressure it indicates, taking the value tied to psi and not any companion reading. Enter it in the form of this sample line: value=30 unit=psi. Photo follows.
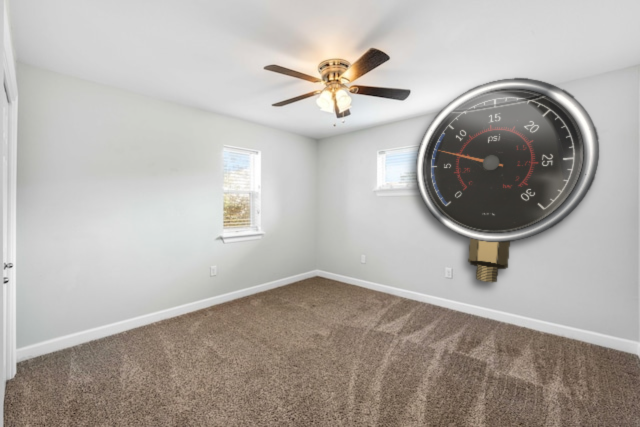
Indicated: value=7 unit=psi
